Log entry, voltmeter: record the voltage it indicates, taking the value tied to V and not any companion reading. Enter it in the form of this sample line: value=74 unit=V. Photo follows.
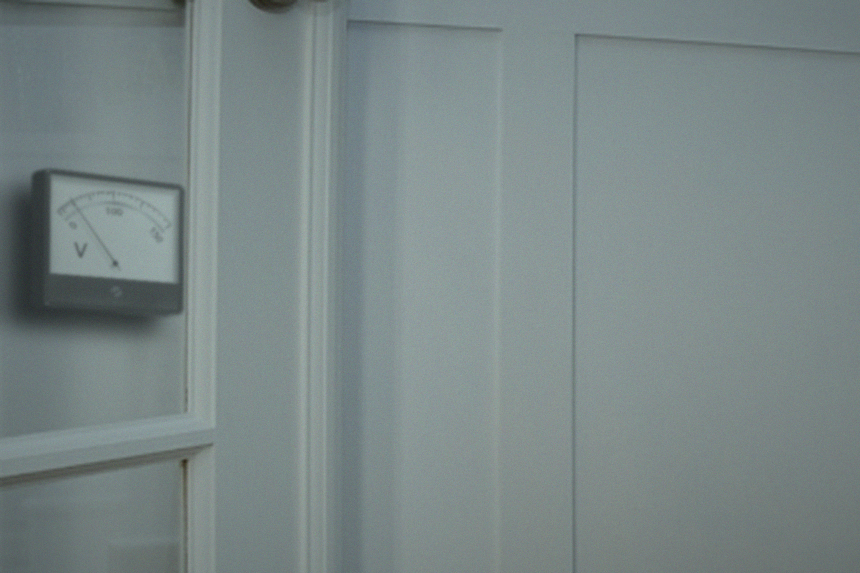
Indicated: value=50 unit=V
